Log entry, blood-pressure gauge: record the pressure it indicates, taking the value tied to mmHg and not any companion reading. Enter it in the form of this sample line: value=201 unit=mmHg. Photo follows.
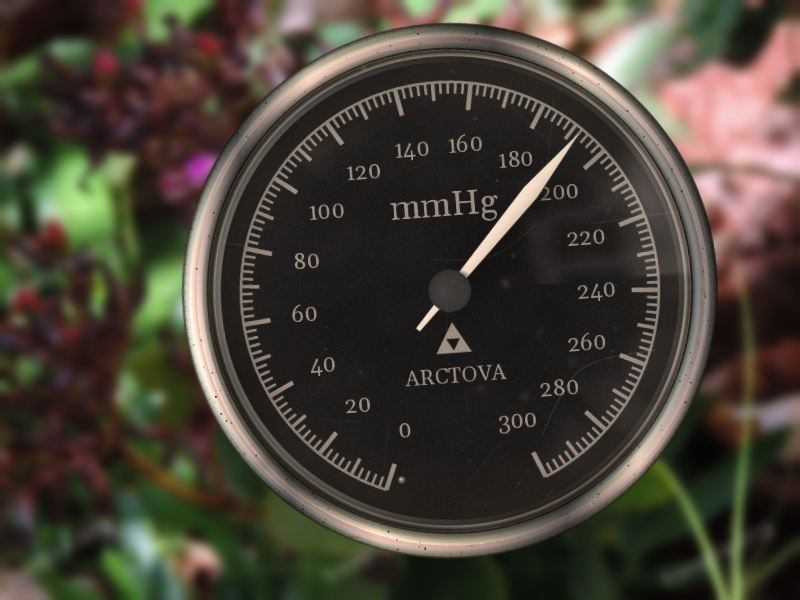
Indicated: value=192 unit=mmHg
